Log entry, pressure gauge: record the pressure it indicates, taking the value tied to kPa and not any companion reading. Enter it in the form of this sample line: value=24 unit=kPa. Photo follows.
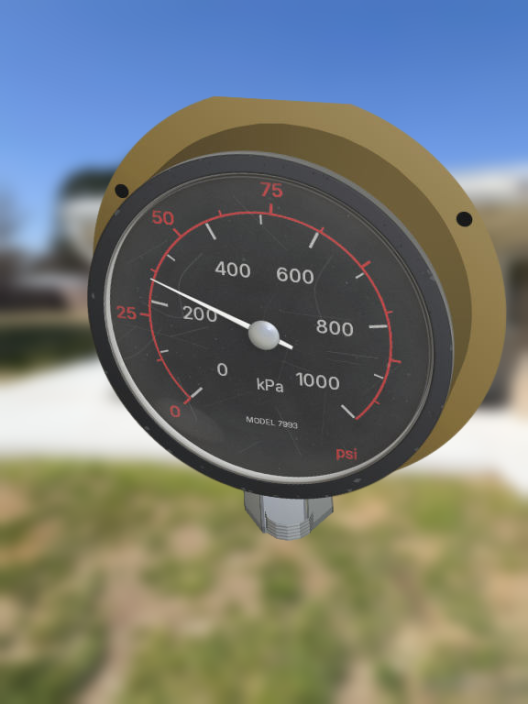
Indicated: value=250 unit=kPa
